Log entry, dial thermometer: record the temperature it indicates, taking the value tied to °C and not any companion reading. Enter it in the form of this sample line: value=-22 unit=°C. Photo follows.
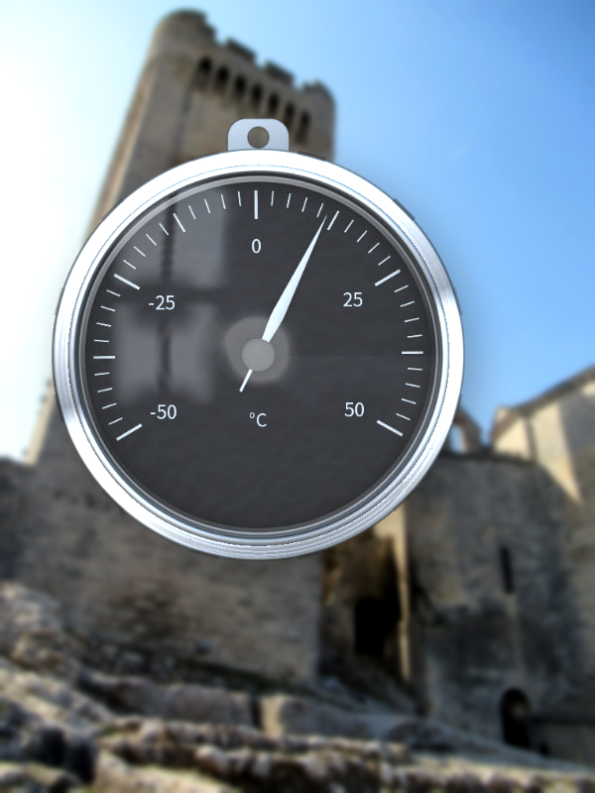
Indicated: value=11.25 unit=°C
